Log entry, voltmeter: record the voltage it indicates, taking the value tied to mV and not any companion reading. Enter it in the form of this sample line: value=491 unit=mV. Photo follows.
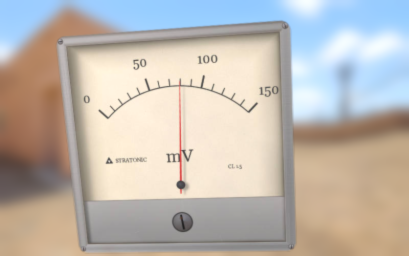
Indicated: value=80 unit=mV
